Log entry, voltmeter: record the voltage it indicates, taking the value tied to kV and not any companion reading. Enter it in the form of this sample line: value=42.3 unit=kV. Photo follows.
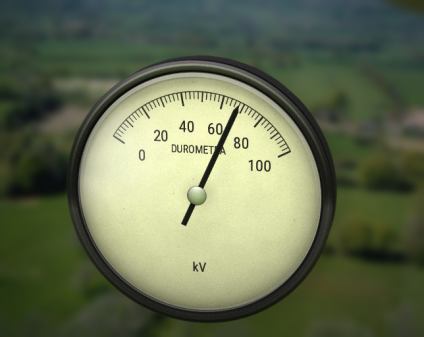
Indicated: value=68 unit=kV
